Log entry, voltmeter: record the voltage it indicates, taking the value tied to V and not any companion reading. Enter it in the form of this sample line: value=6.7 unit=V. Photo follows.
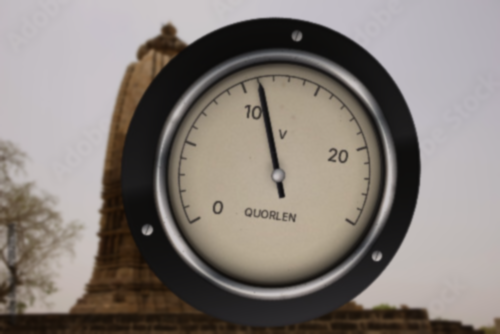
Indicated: value=11 unit=V
